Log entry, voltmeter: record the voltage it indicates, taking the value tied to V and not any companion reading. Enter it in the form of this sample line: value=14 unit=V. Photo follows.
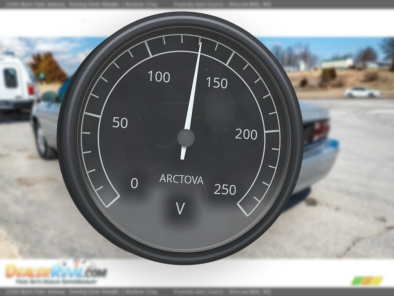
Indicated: value=130 unit=V
